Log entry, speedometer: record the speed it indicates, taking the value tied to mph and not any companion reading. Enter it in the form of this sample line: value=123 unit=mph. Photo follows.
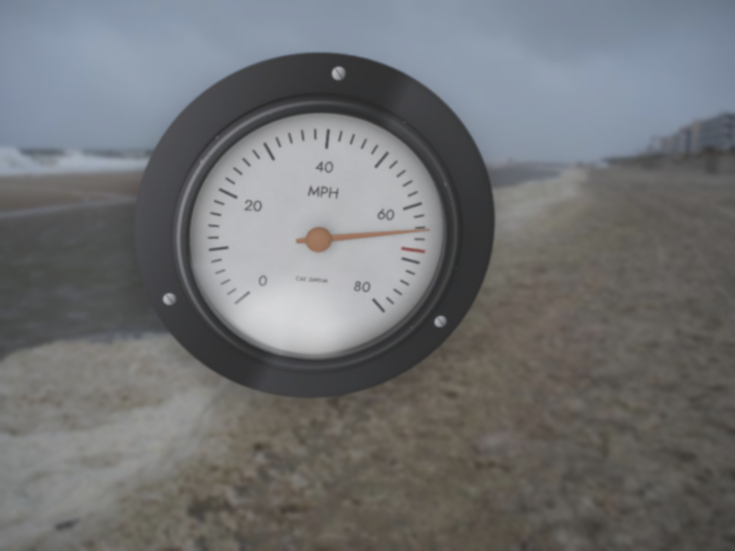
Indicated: value=64 unit=mph
